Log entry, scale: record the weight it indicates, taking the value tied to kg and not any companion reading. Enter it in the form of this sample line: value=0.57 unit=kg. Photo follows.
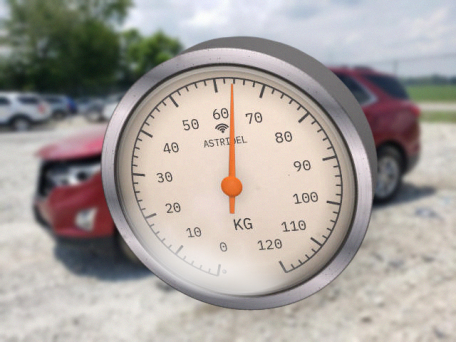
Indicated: value=64 unit=kg
